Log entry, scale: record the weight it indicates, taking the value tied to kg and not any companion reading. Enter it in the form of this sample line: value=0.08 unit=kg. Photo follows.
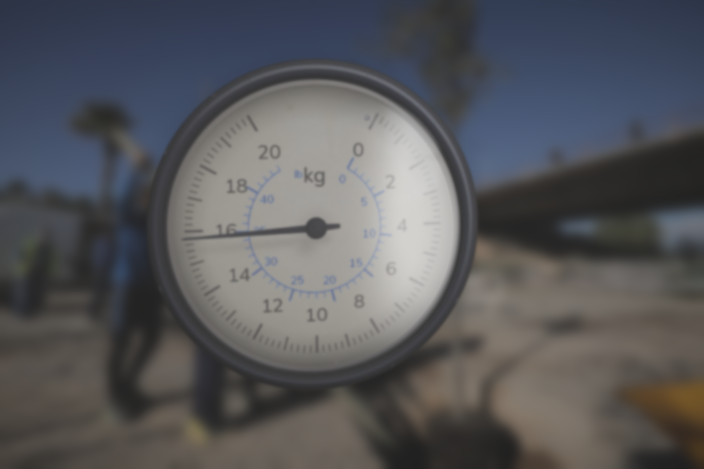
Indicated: value=15.8 unit=kg
